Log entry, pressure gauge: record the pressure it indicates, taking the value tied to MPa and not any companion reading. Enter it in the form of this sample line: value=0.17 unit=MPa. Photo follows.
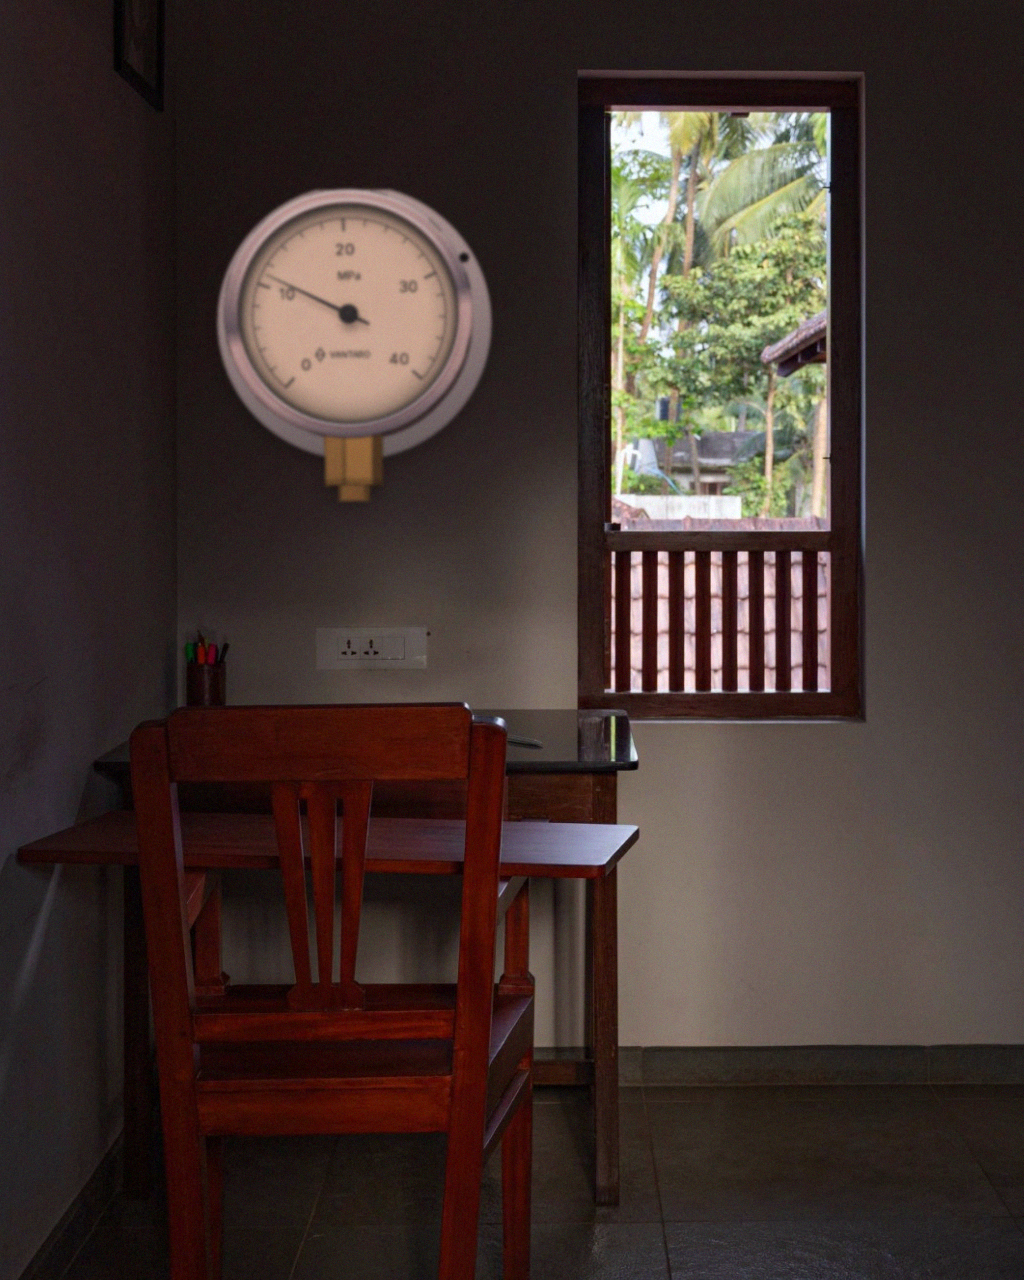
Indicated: value=11 unit=MPa
